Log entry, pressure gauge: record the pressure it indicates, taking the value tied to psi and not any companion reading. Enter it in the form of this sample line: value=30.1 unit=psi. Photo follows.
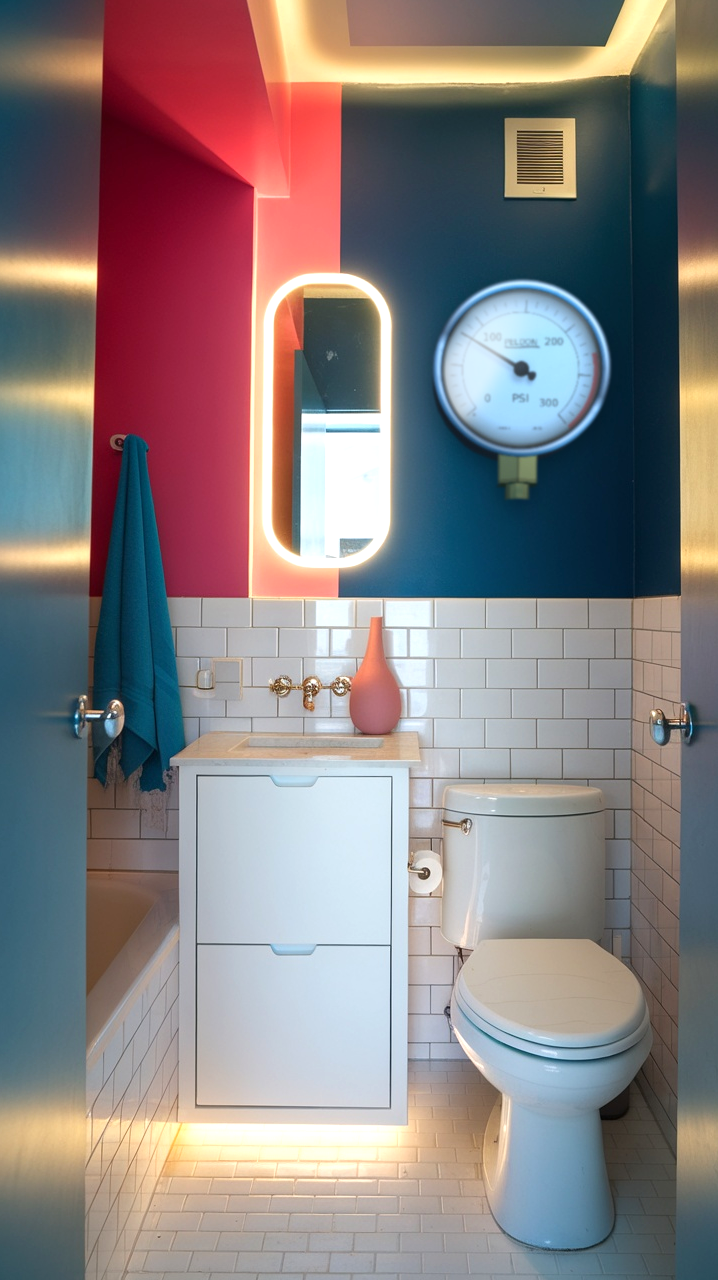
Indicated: value=80 unit=psi
